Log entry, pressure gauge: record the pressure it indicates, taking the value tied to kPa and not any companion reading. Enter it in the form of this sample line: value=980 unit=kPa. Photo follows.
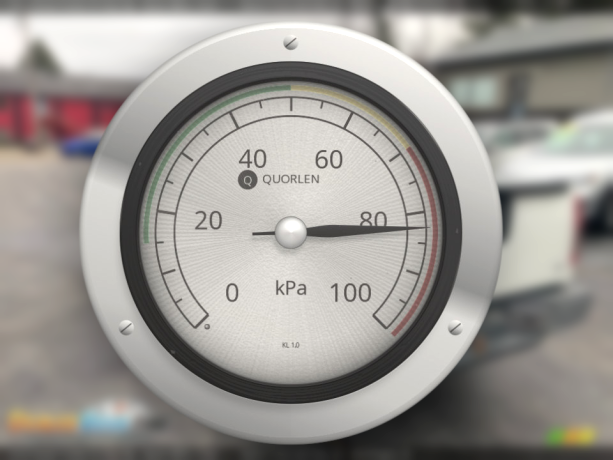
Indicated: value=82.5 unit=kPa
